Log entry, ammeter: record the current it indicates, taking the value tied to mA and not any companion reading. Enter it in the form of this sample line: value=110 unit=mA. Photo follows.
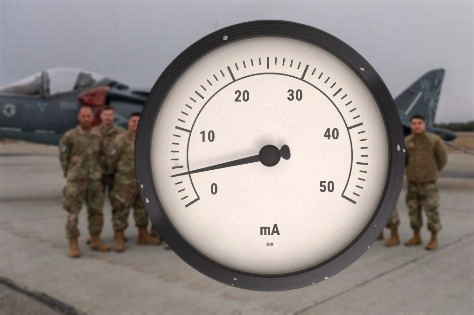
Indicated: value=4 unit=mA
